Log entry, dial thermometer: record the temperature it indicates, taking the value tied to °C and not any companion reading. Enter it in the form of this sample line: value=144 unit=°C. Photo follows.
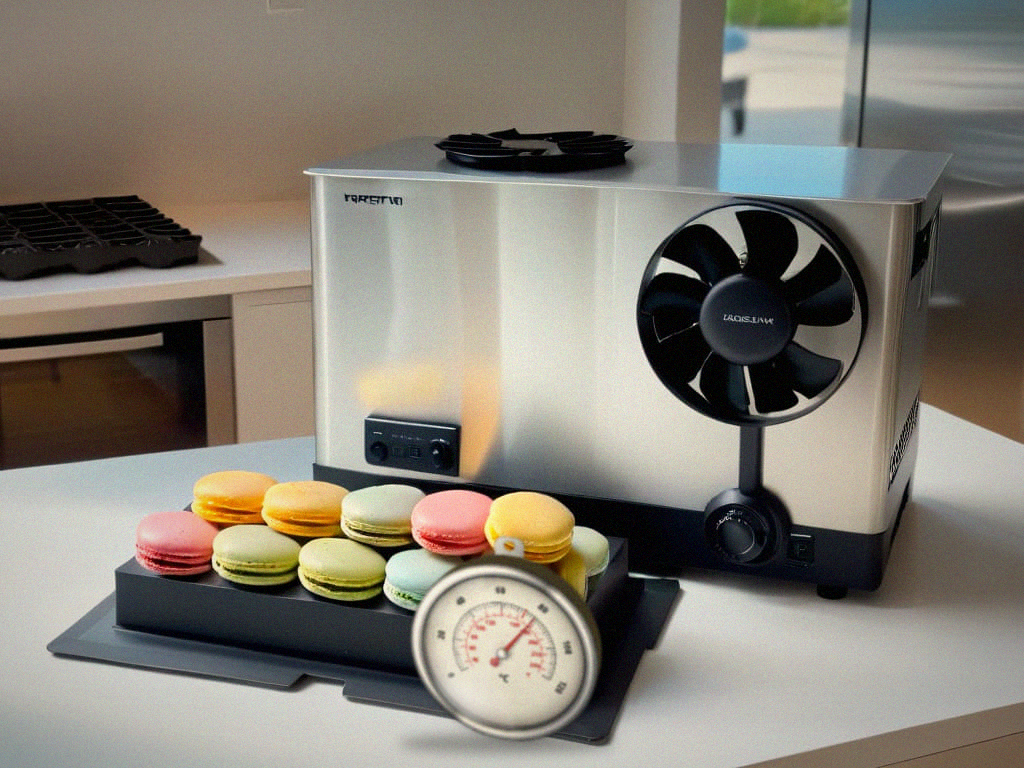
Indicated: value=80 unit=°C
